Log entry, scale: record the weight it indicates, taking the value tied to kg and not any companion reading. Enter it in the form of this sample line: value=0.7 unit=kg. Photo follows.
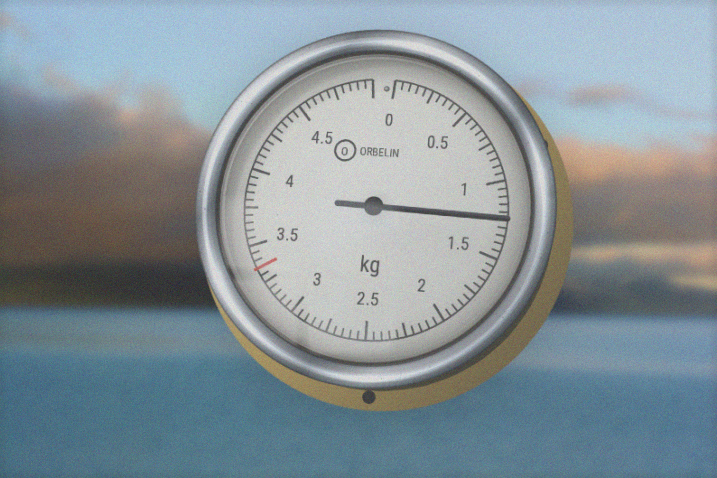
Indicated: value=1.25 unit=kg
